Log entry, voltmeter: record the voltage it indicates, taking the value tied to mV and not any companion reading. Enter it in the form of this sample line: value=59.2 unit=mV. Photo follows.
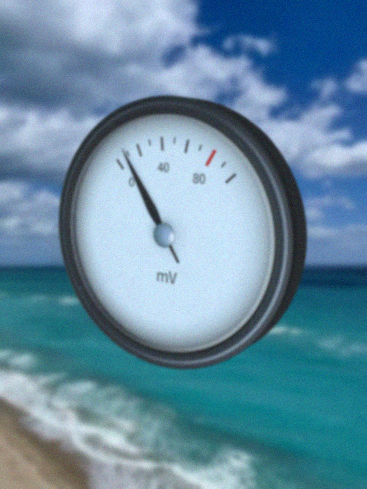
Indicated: value=10 unit=mV
